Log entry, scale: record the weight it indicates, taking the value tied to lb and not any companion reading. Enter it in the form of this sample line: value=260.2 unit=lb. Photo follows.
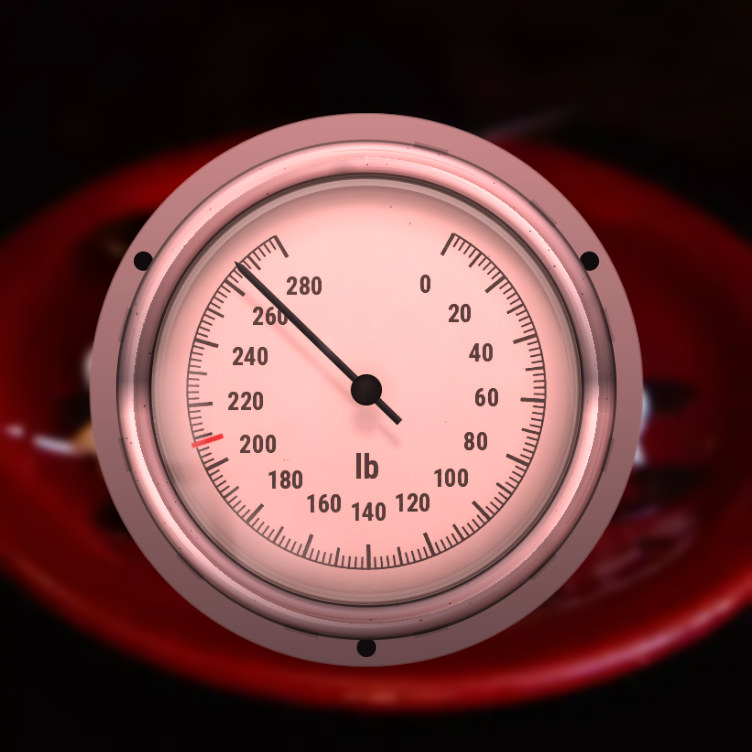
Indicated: value=266 unit=lb
